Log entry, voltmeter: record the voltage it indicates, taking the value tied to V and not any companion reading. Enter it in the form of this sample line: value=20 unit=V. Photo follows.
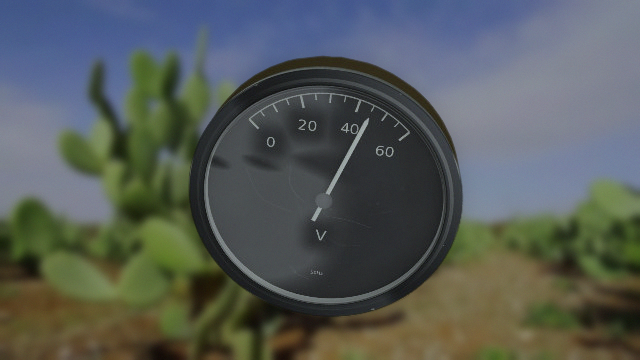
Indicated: value=45 unit=V
